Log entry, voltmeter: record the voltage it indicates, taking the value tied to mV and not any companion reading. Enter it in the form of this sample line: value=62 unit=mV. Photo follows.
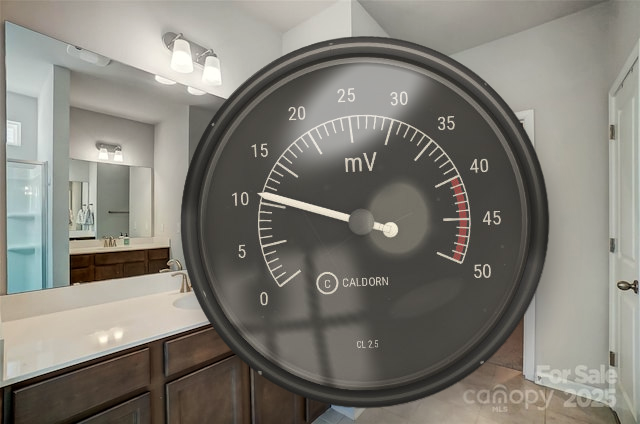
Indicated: value=11 unit=mV
